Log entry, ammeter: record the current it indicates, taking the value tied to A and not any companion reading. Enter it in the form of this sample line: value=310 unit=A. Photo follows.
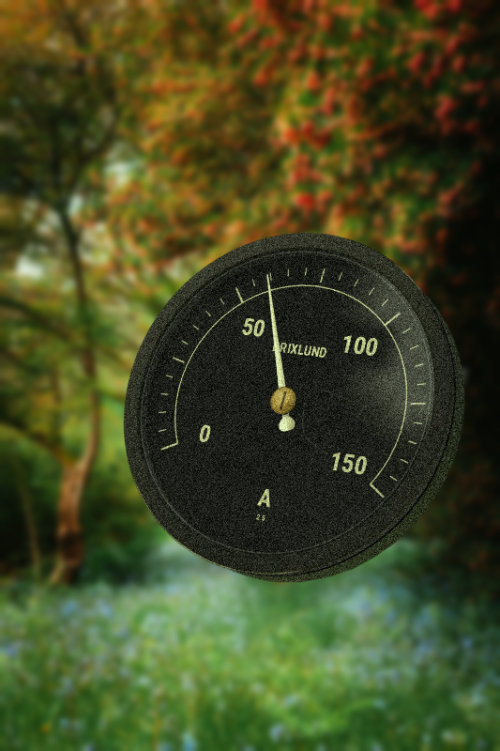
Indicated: value=60 unit=A
